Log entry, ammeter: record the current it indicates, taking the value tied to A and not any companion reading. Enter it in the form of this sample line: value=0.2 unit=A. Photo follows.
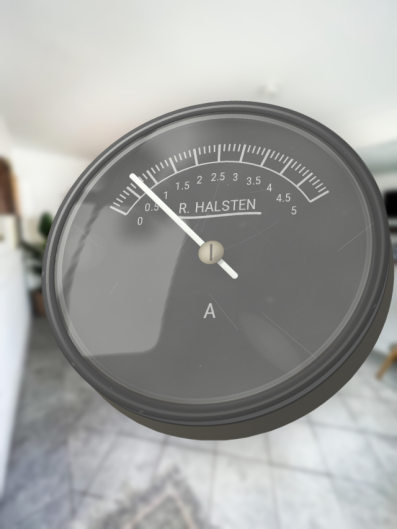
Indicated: value=0.7 unit=A
